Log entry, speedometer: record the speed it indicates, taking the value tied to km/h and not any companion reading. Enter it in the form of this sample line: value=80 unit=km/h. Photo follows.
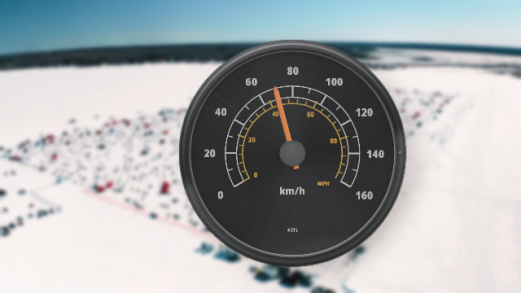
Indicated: value=70 unit=km/h
